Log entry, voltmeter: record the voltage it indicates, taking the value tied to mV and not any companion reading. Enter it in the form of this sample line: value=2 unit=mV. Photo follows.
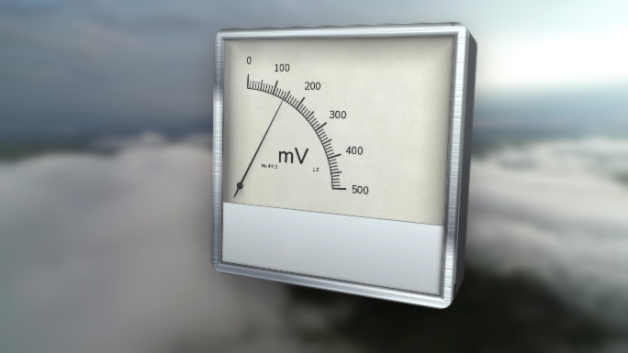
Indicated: value=150 unit=mV
